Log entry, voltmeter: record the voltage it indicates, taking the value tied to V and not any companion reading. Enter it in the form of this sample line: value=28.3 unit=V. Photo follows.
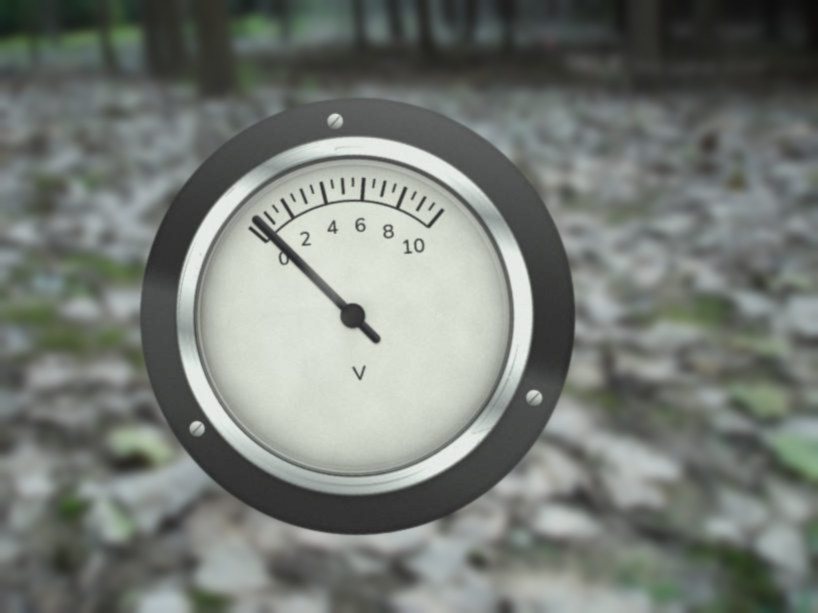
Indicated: value=0.5 unit=V
